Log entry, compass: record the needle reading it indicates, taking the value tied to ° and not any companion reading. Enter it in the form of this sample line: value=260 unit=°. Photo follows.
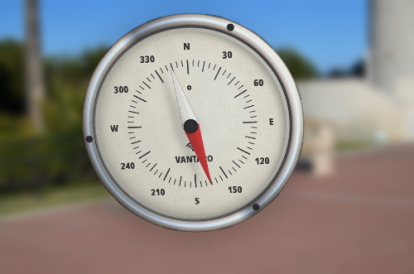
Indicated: value=165 unit=°
